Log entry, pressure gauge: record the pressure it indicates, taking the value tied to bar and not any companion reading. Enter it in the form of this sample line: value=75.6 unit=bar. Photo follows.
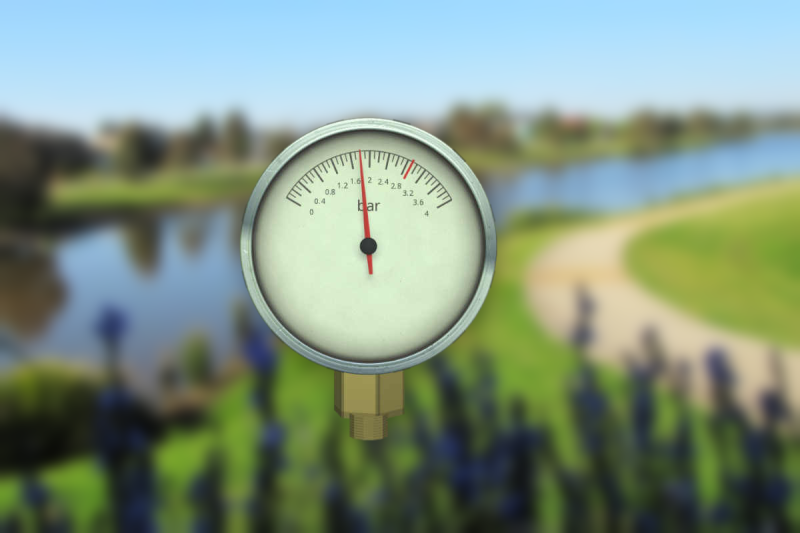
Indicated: value=1.8 unit=bar
